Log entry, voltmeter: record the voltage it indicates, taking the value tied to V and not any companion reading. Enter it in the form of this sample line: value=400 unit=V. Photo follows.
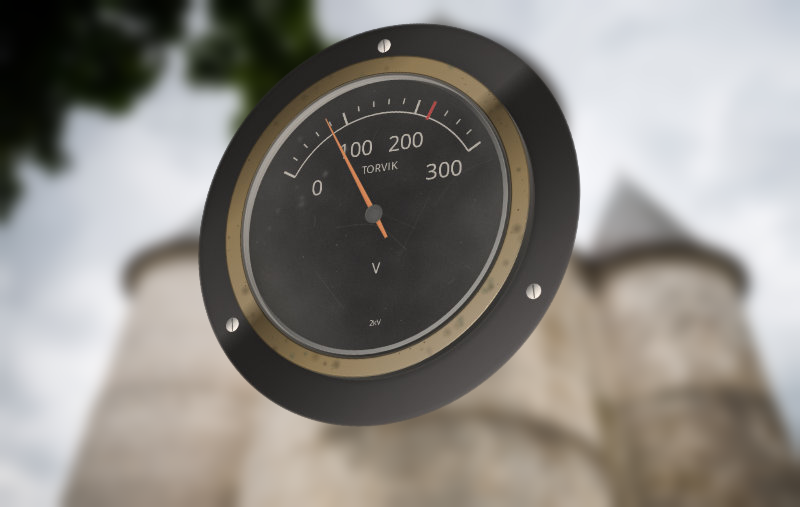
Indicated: value=80 unit=V
